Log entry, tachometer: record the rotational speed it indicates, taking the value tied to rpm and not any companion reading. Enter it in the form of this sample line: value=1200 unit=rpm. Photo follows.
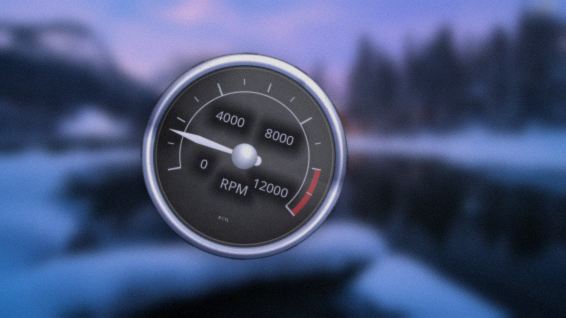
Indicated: value=1500 unit=rpm
